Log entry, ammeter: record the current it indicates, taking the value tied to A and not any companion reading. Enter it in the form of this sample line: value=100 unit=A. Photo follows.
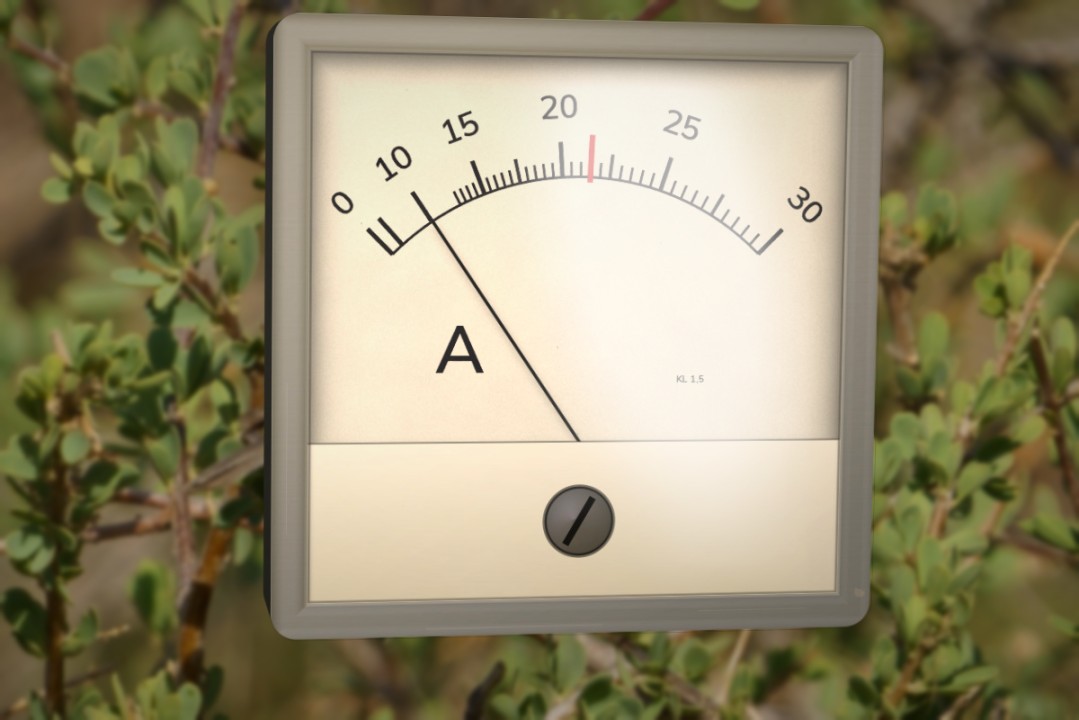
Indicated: value=10 unit=A
